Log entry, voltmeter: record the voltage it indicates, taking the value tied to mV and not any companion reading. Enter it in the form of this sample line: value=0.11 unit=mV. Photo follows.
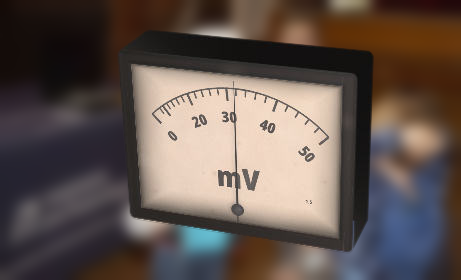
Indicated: value=32 unit=mV
